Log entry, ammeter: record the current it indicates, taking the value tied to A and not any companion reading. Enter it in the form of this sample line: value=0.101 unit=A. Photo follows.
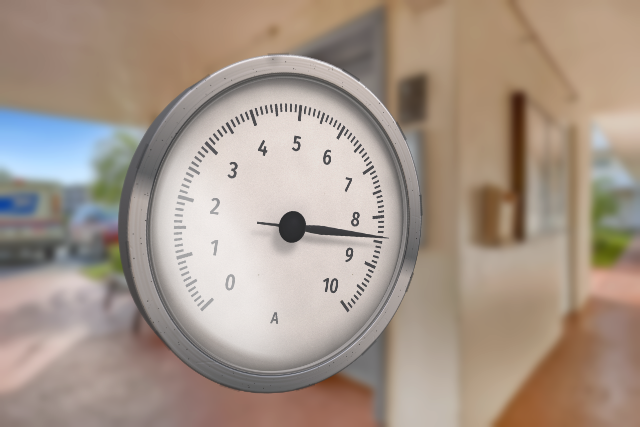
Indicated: value=8.4 unit=A
